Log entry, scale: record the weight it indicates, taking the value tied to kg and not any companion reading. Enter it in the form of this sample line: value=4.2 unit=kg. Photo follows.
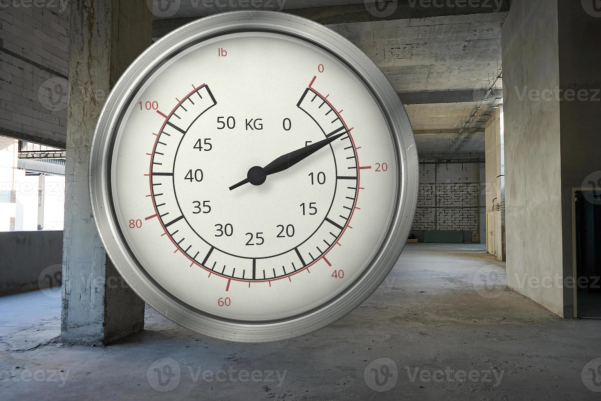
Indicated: value=5.5 unit=kg
